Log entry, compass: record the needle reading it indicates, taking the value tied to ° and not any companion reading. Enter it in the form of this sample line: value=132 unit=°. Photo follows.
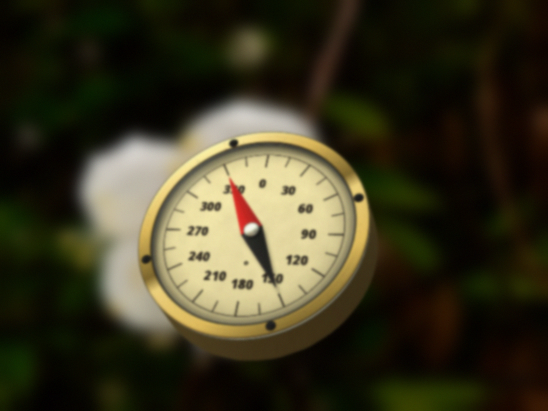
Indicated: value=330 unit=°
